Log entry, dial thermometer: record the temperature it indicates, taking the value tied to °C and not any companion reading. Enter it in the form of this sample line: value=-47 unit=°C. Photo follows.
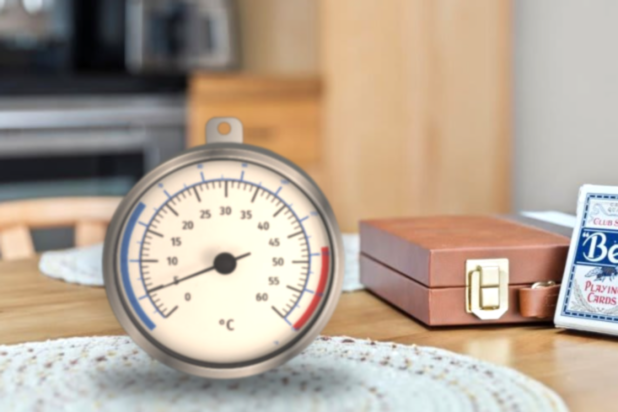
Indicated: value=5 unit=°C
